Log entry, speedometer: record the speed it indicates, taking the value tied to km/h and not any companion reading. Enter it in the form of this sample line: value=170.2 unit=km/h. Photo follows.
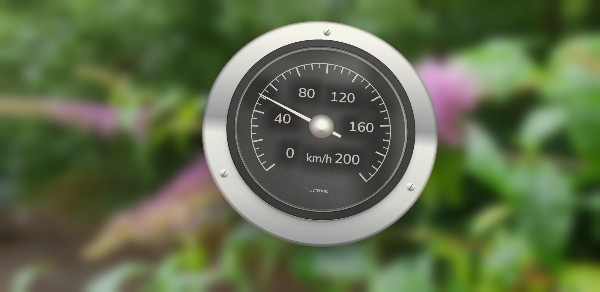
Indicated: value=50 unit=km/h
